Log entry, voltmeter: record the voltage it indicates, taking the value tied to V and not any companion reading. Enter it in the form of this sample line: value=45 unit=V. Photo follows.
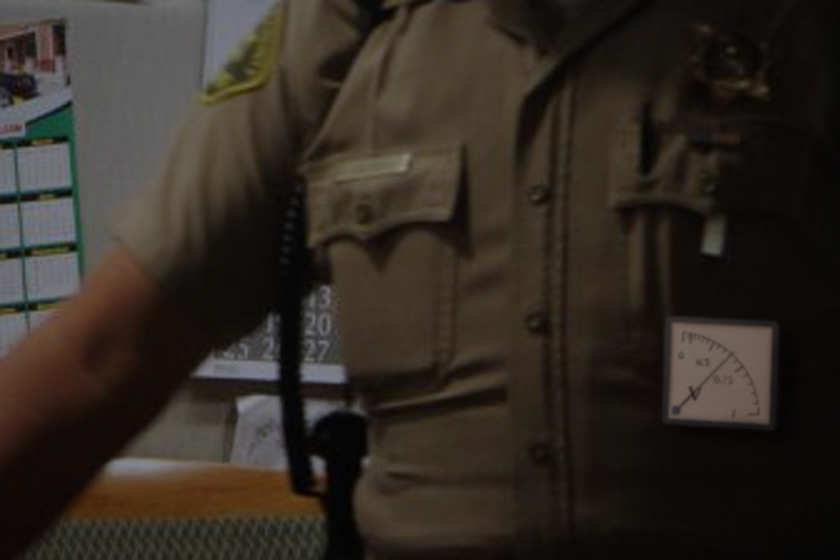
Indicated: value=0.65 unit=V
